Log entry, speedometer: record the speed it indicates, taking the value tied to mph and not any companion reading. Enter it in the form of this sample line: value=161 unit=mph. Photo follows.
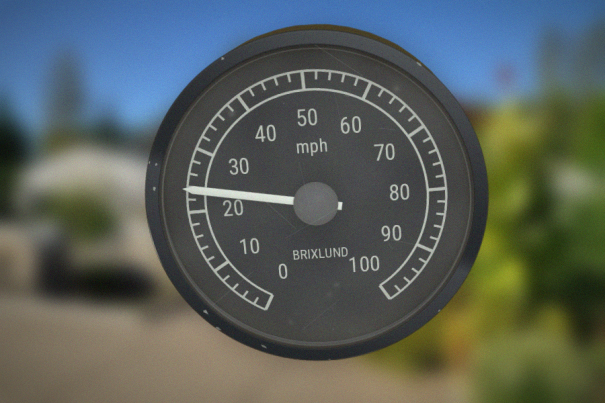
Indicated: value=24 unit=mph
